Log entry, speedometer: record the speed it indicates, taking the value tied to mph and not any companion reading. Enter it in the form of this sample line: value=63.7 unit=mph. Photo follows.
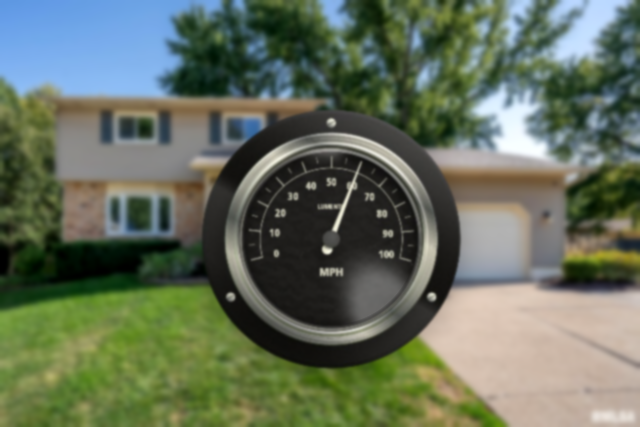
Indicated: value=60 unit=mph
